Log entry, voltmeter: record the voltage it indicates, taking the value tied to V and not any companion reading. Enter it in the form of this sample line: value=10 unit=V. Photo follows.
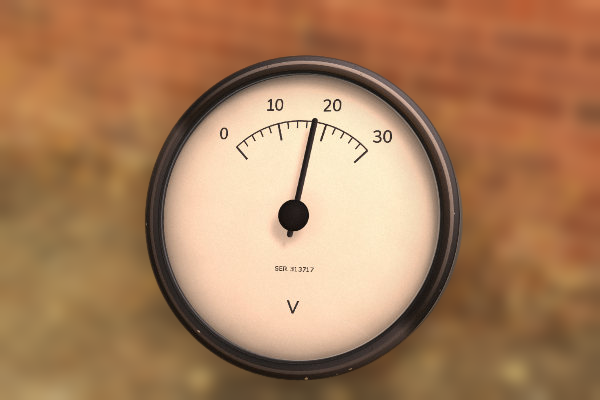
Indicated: value=18 unit=V
